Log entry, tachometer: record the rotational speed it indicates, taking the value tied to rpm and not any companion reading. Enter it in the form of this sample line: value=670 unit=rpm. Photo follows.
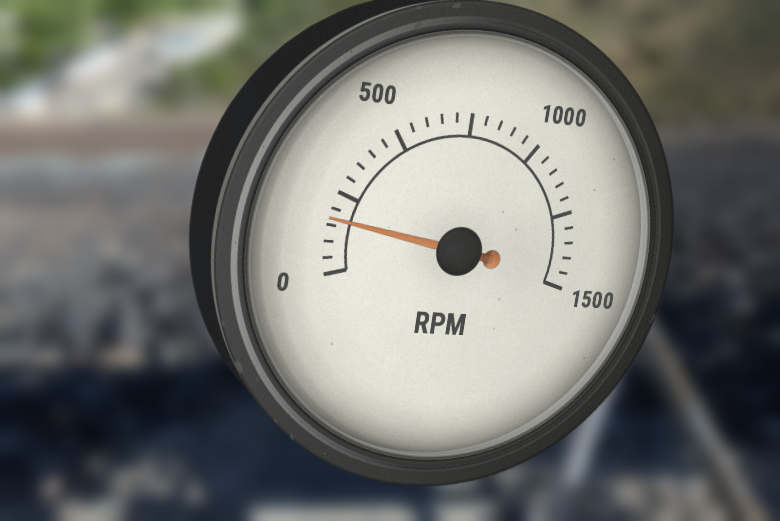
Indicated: value=175 unit=rpm
